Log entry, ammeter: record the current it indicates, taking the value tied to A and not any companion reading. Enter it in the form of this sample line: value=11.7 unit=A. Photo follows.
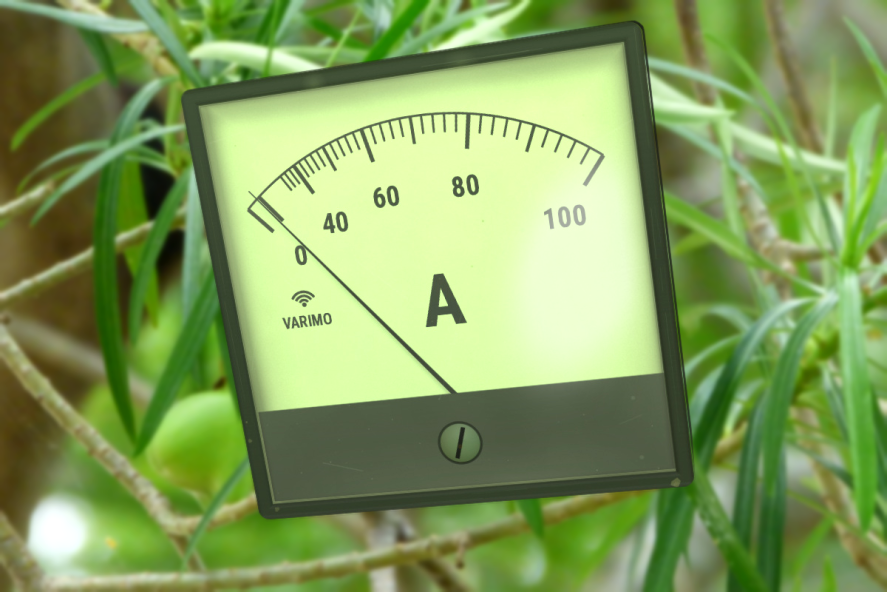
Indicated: value=20 unit=A
